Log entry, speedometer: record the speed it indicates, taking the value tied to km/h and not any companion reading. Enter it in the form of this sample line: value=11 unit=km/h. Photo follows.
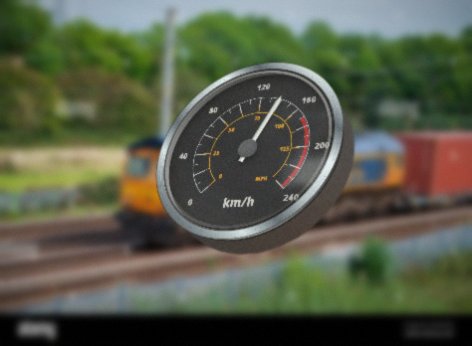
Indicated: value=140 unit=km/h
